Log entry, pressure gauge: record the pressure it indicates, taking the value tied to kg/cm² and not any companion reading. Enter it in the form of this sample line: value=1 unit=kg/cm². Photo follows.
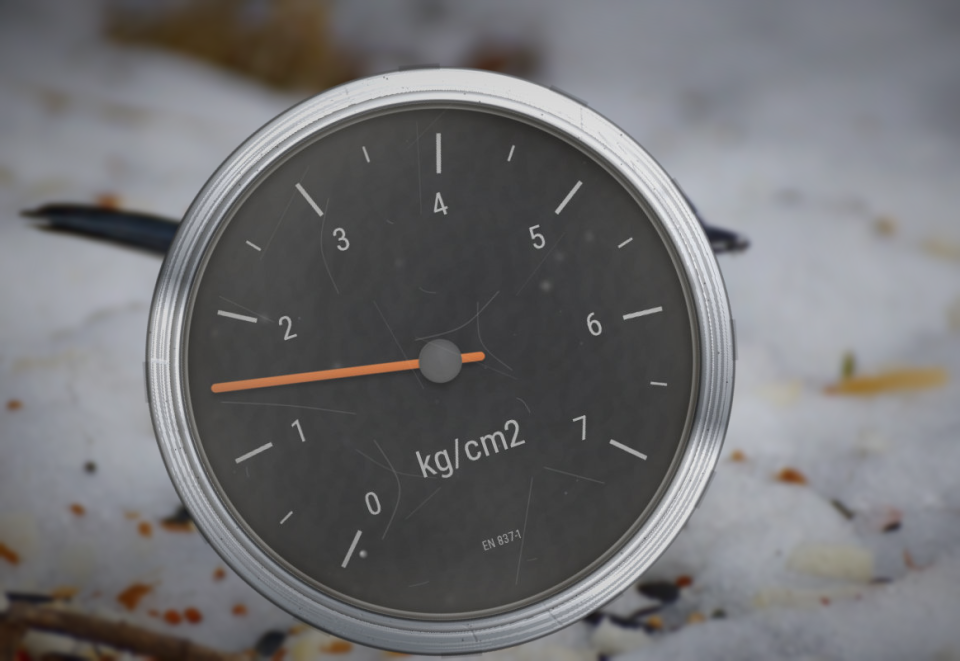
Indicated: value=1.5 unit=kg/cm²
